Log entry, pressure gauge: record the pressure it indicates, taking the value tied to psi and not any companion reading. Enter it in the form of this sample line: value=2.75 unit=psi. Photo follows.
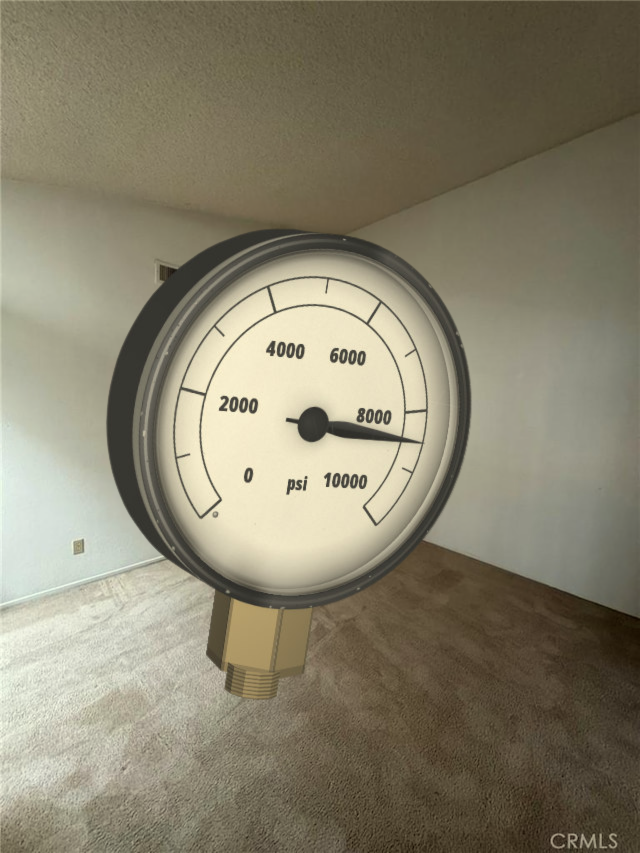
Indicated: value=8500 unit=psi
